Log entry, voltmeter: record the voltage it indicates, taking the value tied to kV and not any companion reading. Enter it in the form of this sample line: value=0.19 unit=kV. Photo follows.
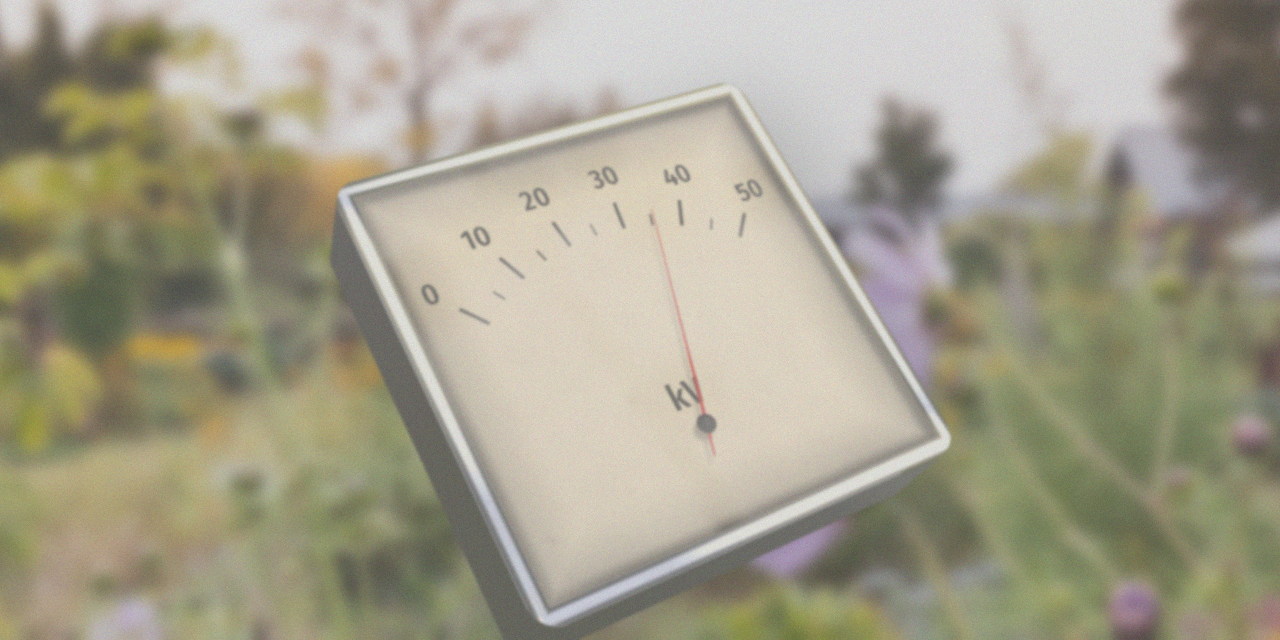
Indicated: value=35 unit=kV
